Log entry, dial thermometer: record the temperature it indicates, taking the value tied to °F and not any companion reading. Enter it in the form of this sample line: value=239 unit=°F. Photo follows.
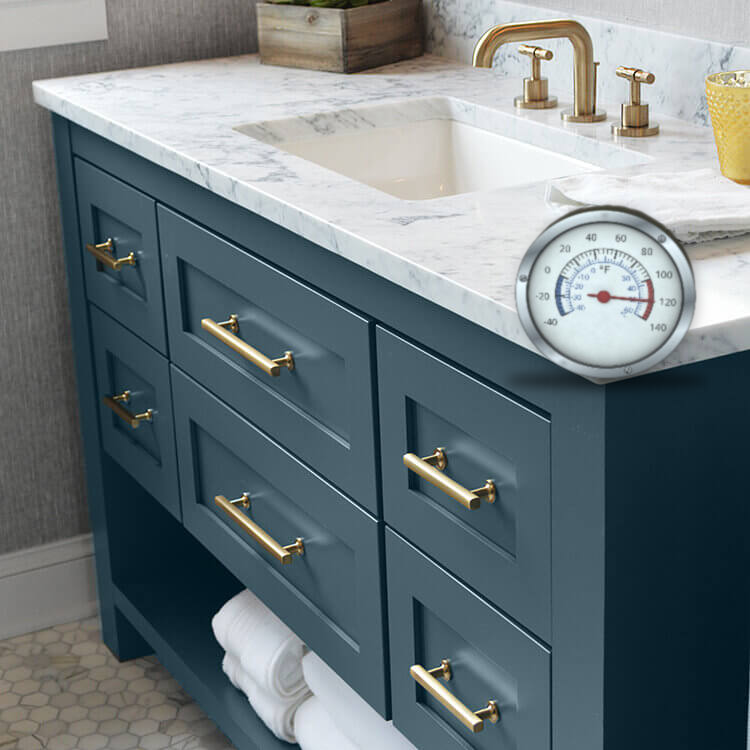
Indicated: value=120 unit=°F
